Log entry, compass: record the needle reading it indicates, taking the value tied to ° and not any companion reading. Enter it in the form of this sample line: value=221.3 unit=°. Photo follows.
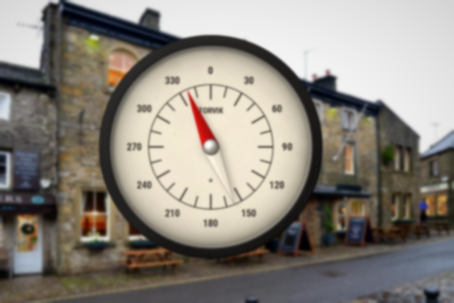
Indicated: value=337.5 unit=°
